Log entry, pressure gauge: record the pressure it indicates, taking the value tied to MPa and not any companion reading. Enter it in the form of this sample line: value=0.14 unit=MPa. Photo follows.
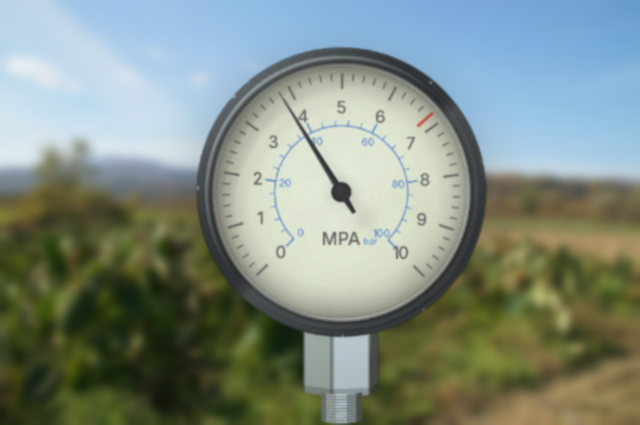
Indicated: value=3.8 unit=MPa
